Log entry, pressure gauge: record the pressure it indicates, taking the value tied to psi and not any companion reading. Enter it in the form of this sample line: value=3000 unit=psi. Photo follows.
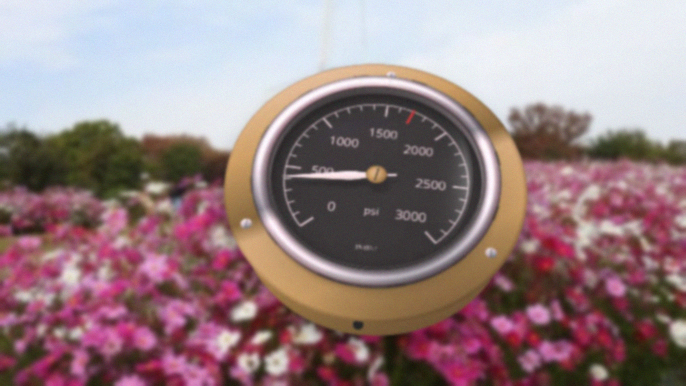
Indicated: value=400 unit=psi
